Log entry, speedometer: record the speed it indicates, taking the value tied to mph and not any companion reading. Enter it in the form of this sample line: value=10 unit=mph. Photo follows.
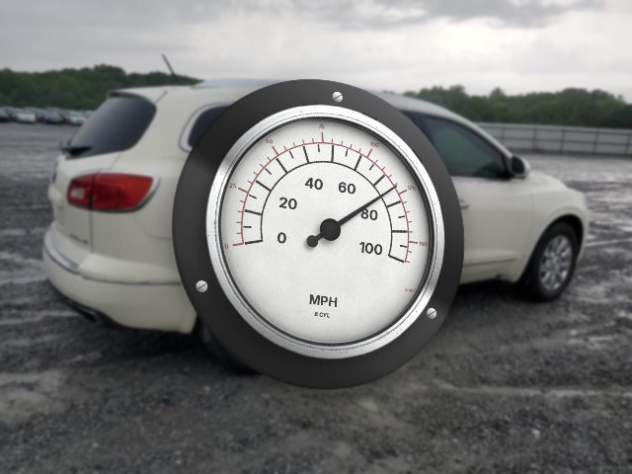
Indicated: value=75 unit=mph
